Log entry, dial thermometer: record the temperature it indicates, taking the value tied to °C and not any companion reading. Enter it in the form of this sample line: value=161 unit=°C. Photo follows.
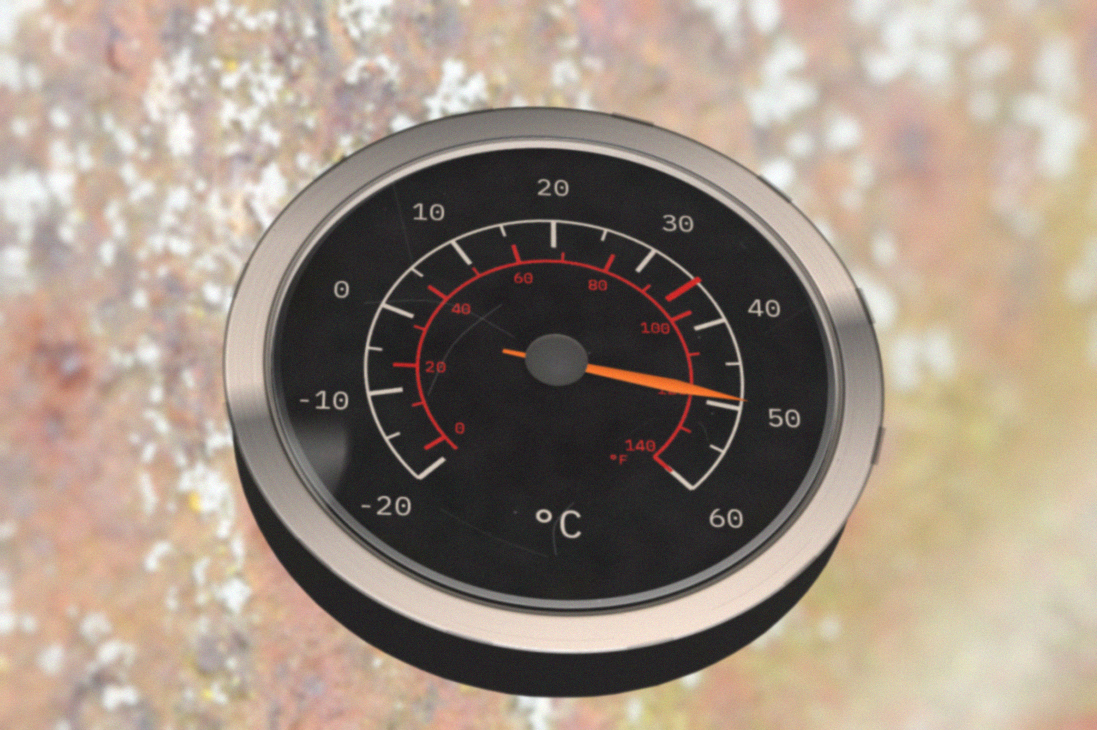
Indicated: value=50 unit=°C
